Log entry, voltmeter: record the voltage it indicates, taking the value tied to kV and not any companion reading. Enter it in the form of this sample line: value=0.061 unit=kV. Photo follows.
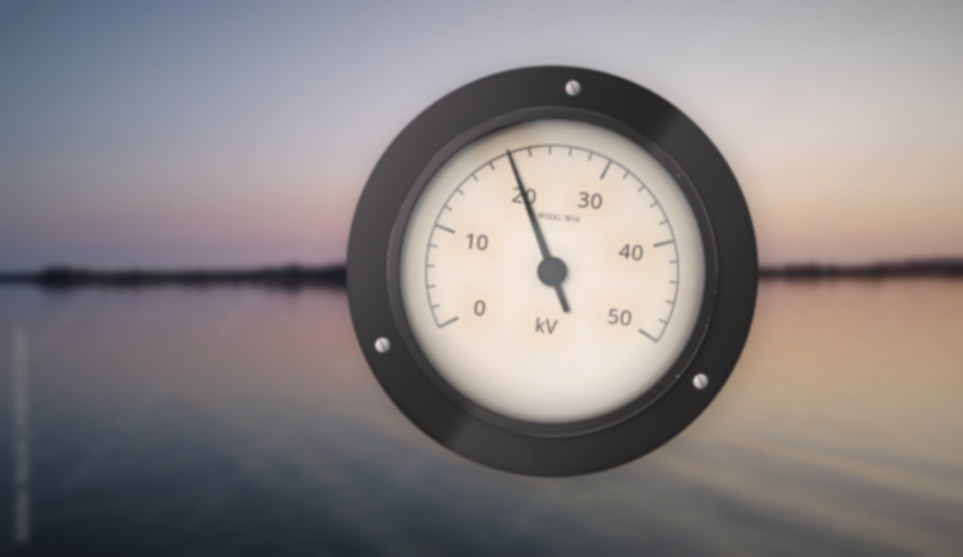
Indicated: value=20 unit=kV
